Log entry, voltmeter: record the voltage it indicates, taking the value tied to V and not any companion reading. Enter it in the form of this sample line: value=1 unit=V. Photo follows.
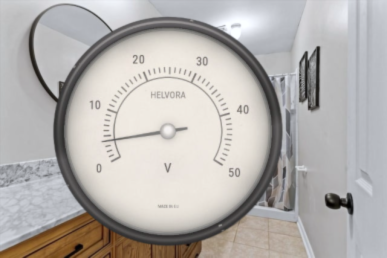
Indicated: value=4 unit=V
